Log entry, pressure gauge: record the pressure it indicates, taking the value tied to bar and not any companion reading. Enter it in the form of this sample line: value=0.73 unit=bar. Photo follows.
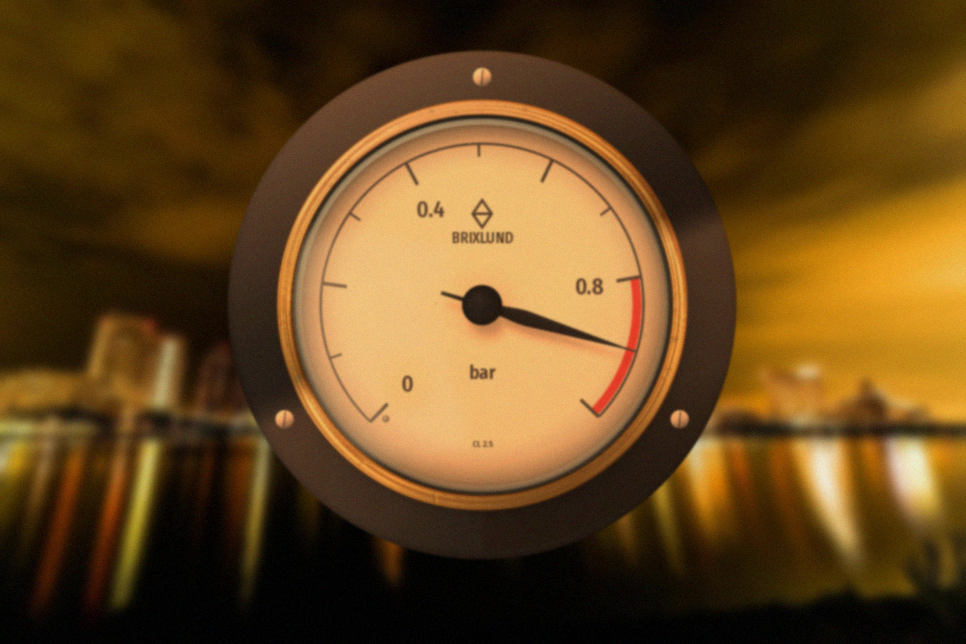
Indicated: value=0.9 unit=bar
